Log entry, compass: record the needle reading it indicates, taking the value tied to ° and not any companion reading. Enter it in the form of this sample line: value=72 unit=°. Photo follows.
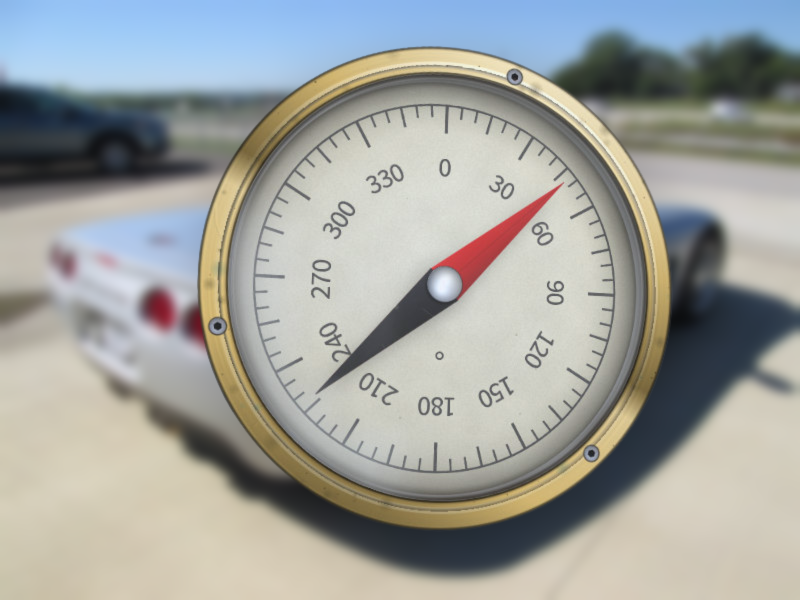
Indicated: value=47.5 unit=°
